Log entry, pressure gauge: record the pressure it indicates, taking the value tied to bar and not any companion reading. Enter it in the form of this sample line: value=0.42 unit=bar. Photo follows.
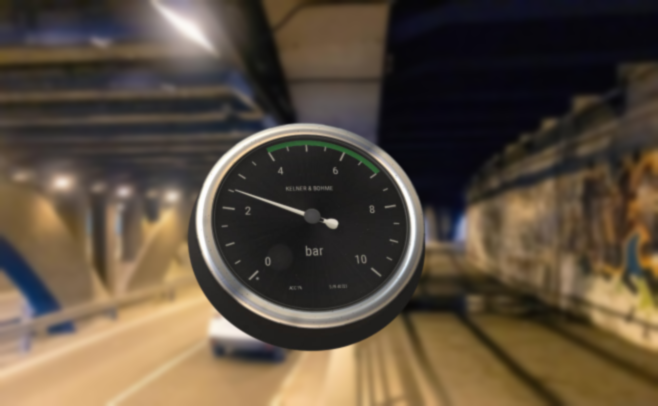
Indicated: value=2.5 unit=bar
